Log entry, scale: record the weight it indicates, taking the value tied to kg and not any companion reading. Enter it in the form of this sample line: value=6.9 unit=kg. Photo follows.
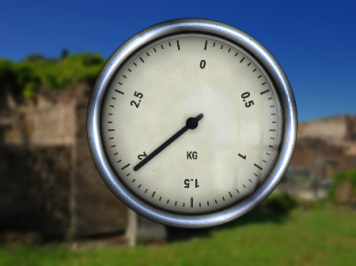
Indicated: value=1.95 unit=kg
